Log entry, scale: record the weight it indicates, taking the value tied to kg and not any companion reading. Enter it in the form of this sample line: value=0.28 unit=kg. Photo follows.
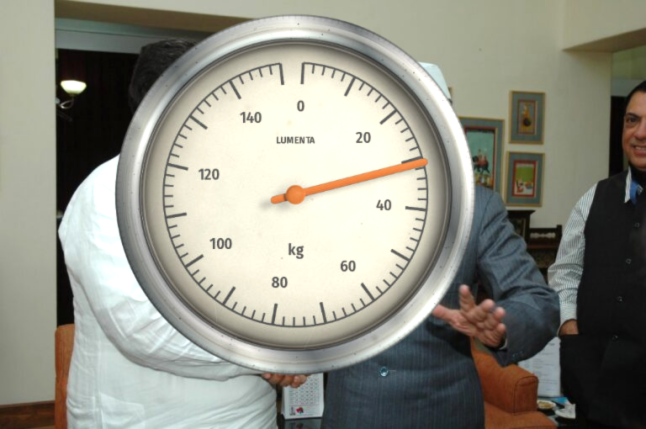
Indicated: value=31 unit=kg
